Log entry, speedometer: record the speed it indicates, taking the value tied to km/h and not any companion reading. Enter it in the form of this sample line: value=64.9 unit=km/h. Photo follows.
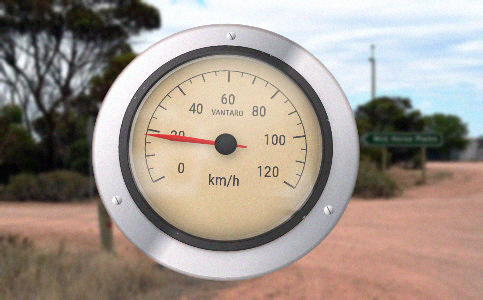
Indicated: value=17.5 unit=km/h
